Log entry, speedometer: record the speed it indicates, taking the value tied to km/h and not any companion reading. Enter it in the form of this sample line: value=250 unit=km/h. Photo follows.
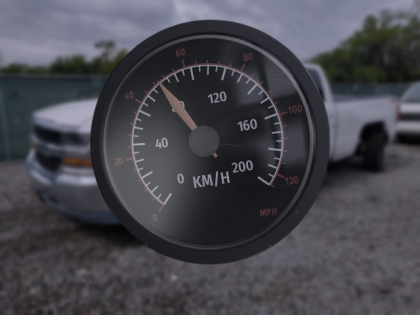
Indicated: value=80 unit=km/h
